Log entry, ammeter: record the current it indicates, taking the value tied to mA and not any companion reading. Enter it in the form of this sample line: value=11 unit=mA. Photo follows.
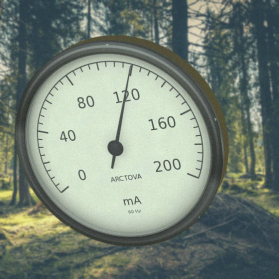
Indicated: value=120 unit=mA
